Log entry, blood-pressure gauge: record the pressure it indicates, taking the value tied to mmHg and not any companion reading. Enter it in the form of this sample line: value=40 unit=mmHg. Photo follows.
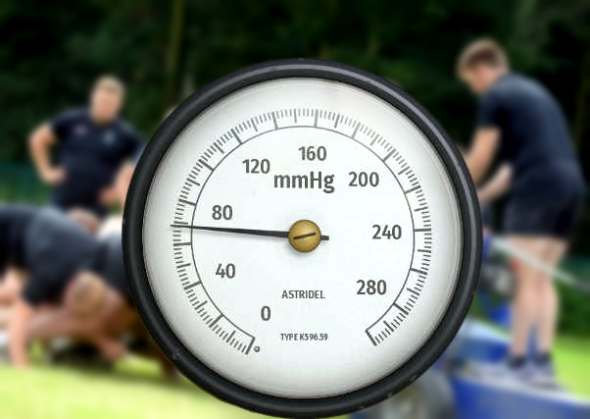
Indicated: value=68 unit=mmHg
